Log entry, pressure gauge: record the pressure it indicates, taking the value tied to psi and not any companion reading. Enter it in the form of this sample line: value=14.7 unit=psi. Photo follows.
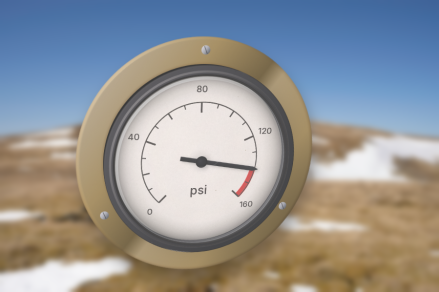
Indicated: value=140 unit=psi
